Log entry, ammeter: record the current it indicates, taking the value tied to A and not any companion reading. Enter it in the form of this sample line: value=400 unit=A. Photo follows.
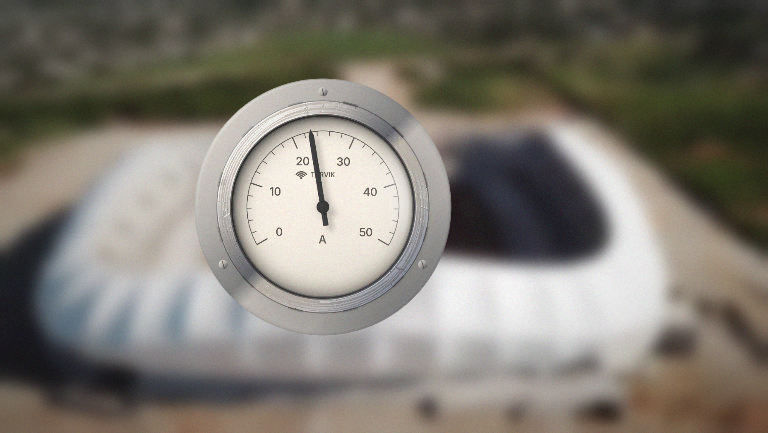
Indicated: value=23 unit=A
